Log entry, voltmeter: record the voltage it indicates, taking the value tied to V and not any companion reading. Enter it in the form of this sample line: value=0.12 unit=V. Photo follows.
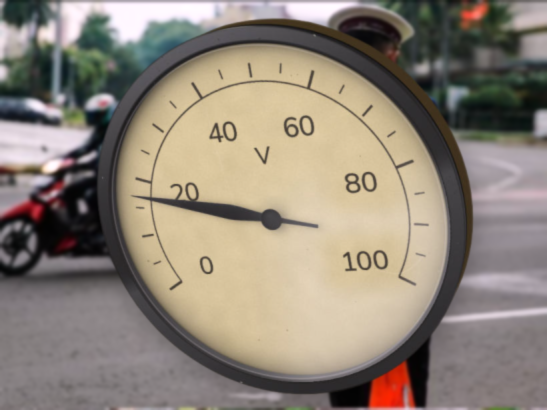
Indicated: value=17.5 unit=V
